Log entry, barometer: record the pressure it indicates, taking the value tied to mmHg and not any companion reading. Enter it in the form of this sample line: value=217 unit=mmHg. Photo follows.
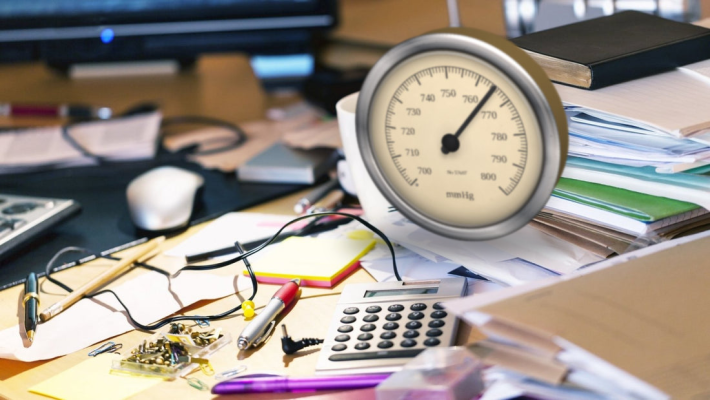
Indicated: value=765 unit=mmHg
